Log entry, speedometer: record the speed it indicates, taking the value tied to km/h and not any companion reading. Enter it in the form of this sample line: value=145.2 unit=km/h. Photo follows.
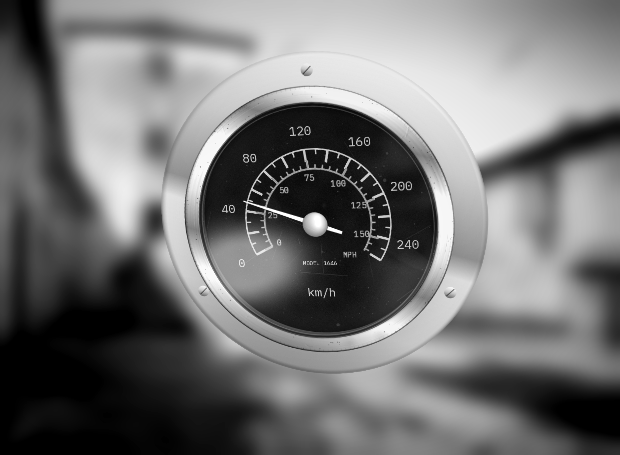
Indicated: value=50 unit=km/h
